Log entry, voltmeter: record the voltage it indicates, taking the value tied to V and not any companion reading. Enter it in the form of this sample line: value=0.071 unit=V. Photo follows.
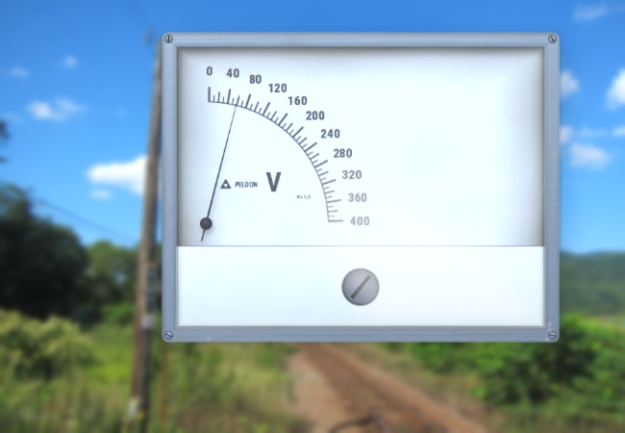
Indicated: value=60 unit=V
